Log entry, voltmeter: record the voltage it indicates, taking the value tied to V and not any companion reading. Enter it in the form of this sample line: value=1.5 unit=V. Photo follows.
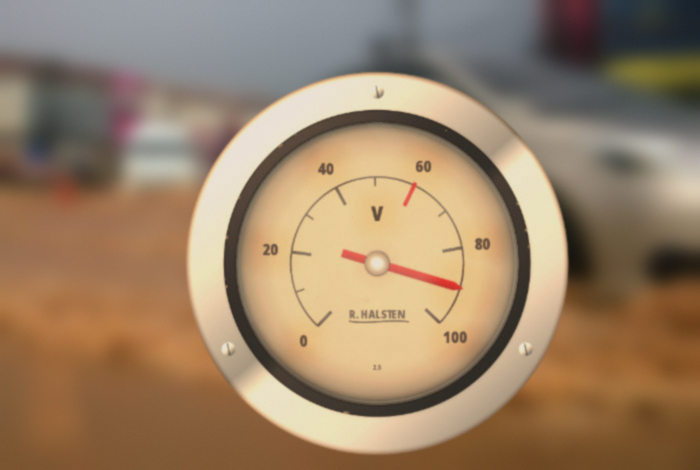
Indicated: value=90 unit=V
